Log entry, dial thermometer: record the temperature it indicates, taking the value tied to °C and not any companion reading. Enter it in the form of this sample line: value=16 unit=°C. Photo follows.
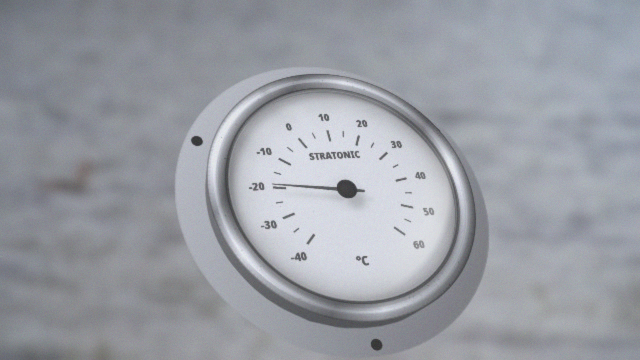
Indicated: value=-20 unit=°C
